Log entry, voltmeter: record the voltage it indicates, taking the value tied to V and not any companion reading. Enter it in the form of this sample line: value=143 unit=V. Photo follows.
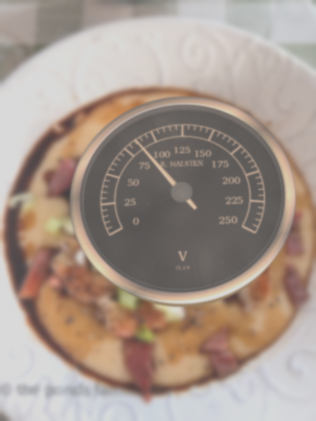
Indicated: value=85 unit=V
